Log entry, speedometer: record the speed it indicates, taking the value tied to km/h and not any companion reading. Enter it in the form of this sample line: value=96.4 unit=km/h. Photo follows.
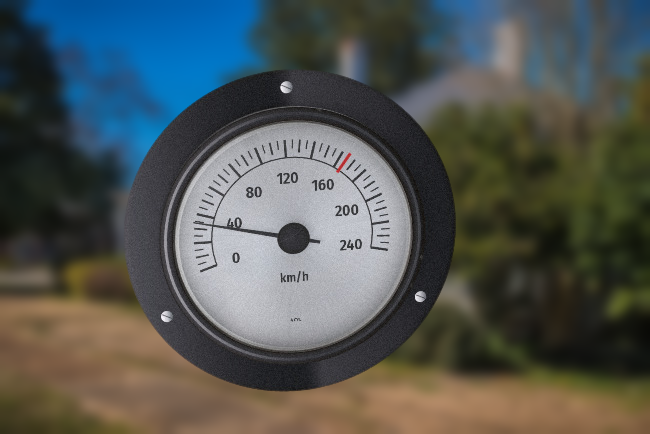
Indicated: value=35 unit=km/h
